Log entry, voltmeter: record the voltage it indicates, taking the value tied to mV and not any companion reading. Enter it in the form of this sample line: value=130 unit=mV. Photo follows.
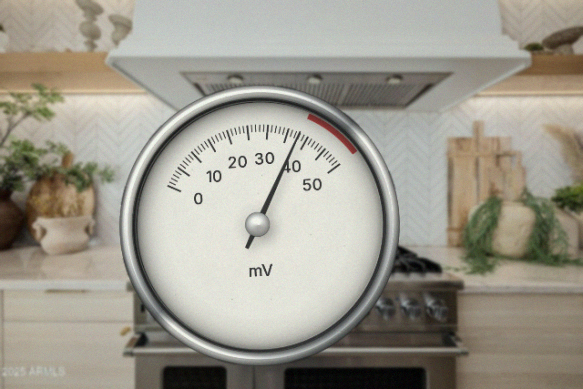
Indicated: value=38 unit=mV
